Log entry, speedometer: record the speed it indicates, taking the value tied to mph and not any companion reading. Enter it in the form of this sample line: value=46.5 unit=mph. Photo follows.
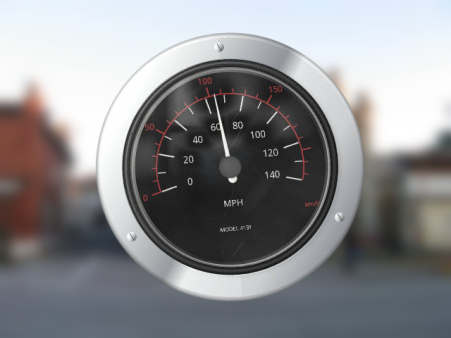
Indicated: value=65 unit=mph
